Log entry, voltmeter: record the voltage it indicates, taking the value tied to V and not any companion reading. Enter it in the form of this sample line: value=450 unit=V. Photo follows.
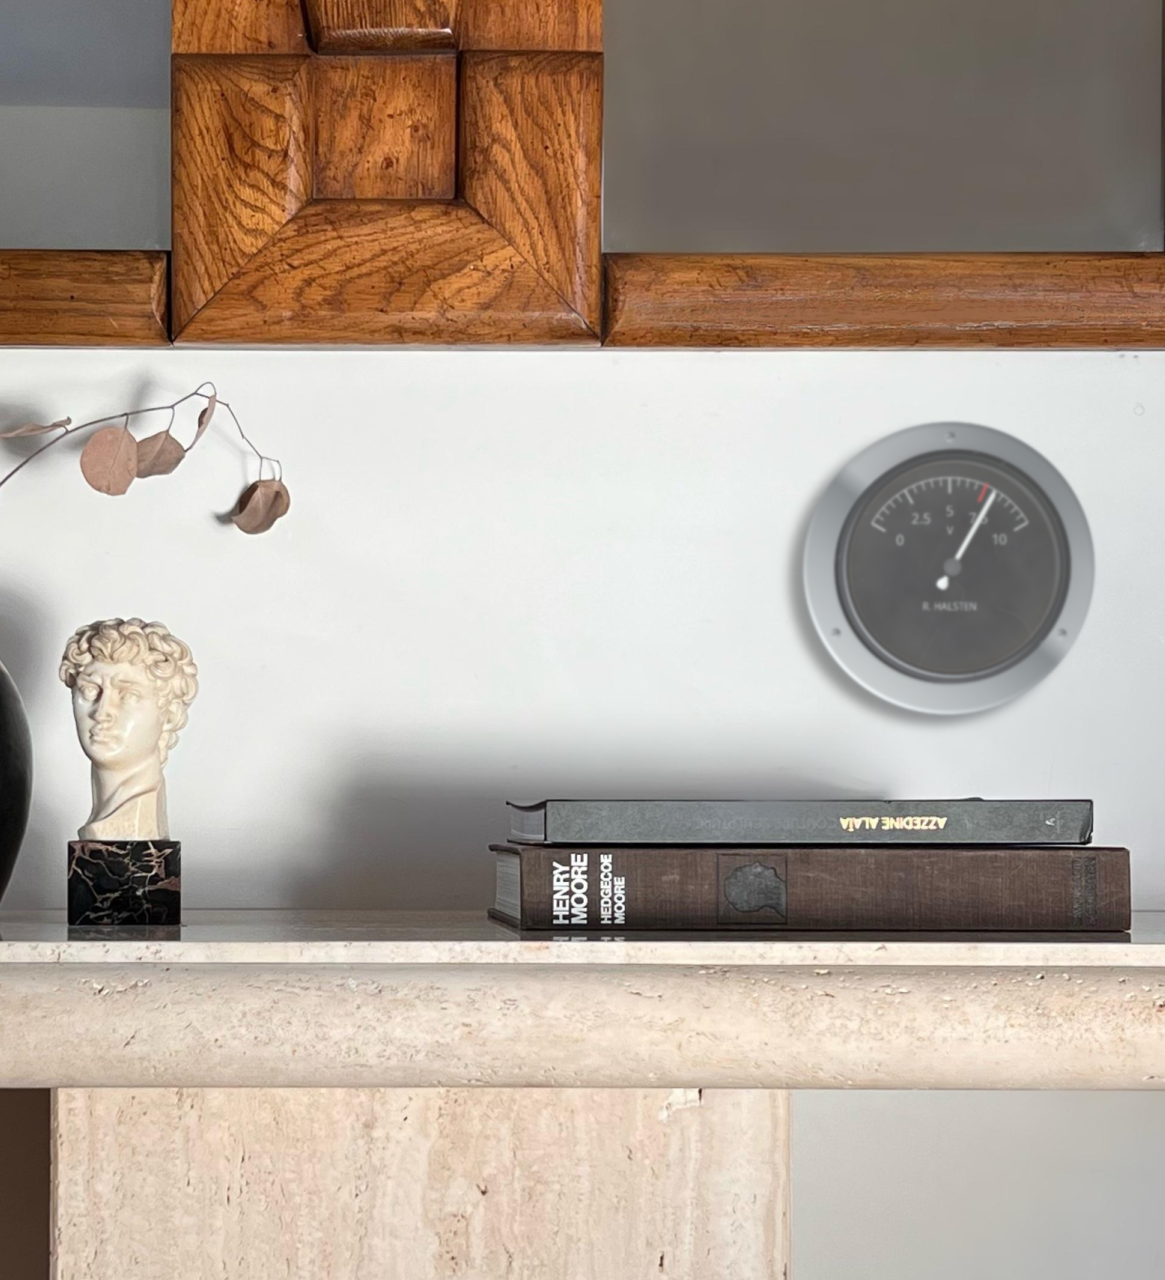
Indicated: value=7.5 unit=V
